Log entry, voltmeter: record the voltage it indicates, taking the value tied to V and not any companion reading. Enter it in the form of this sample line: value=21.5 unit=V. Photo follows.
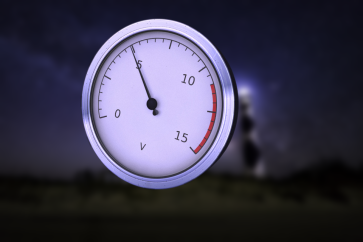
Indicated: value=5 unit=V
